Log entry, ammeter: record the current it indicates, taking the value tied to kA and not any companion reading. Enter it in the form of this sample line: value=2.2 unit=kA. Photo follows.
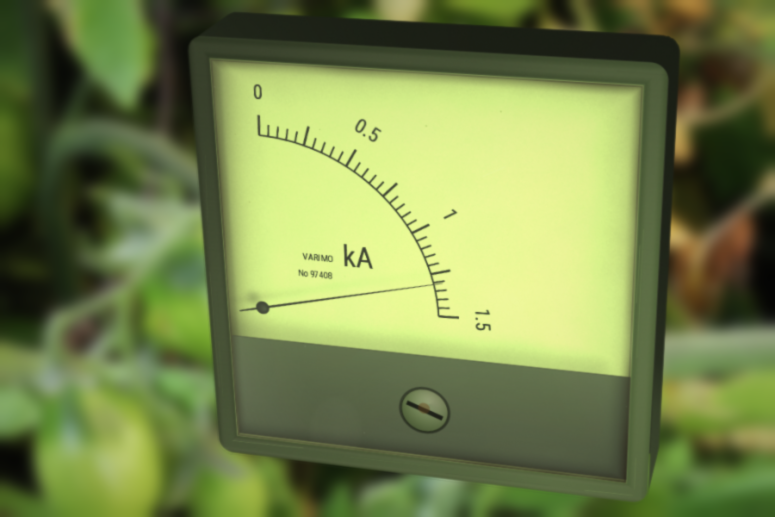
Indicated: value=1.3 unit=kA
